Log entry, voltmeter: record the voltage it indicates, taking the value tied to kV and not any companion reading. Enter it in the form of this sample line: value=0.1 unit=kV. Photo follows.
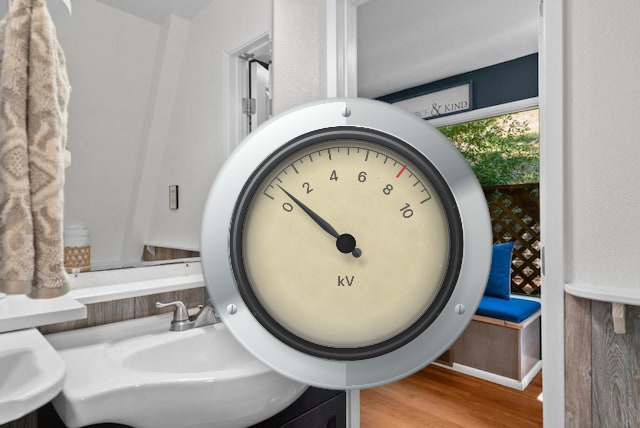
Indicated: value=0.75 unit=kV
